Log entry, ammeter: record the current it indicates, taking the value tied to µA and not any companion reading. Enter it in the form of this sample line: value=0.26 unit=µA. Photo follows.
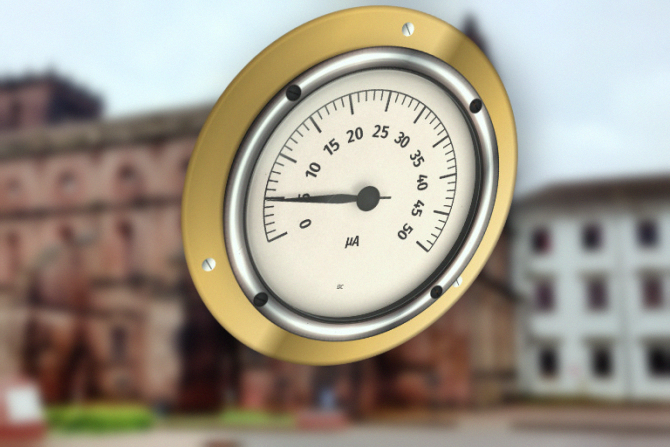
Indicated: value=5 unit=µA
